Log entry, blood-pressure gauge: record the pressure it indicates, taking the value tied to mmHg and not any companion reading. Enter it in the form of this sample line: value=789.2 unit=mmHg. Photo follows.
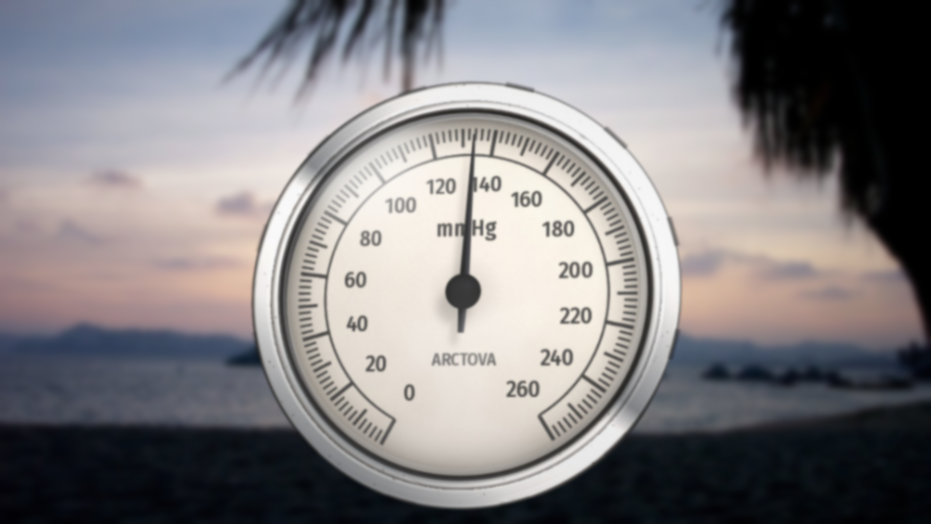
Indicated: value=134 unit=mmHg
